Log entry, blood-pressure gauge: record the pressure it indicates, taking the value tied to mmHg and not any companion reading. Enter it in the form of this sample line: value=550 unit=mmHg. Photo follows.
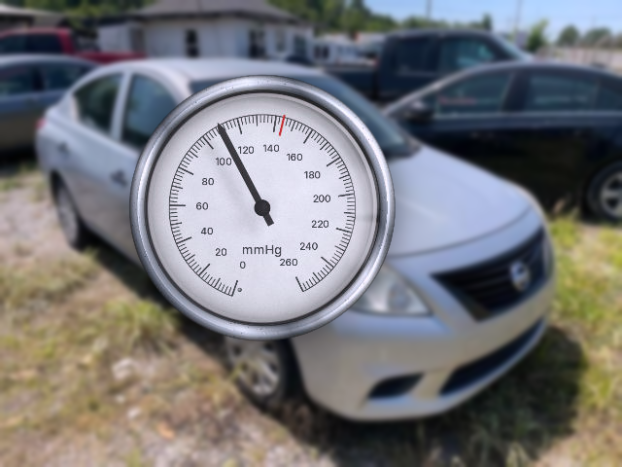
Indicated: value=110 unit=mmHg
